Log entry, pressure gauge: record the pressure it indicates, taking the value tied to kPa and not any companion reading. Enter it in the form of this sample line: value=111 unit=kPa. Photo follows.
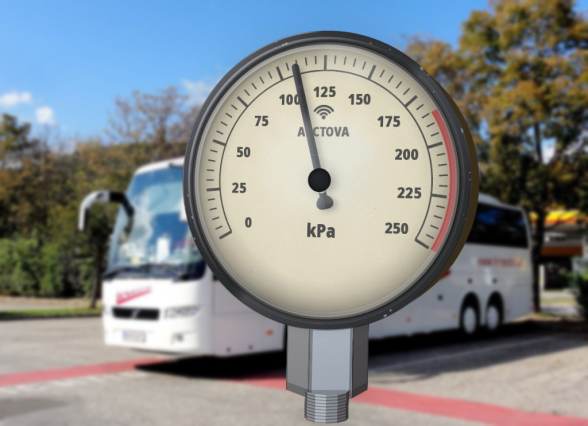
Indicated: value=110 unit=kPa
